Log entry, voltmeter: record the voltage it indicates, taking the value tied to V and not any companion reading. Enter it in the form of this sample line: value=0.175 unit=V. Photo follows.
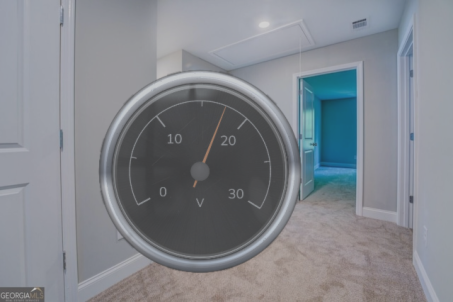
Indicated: value=17.5 unit=V
